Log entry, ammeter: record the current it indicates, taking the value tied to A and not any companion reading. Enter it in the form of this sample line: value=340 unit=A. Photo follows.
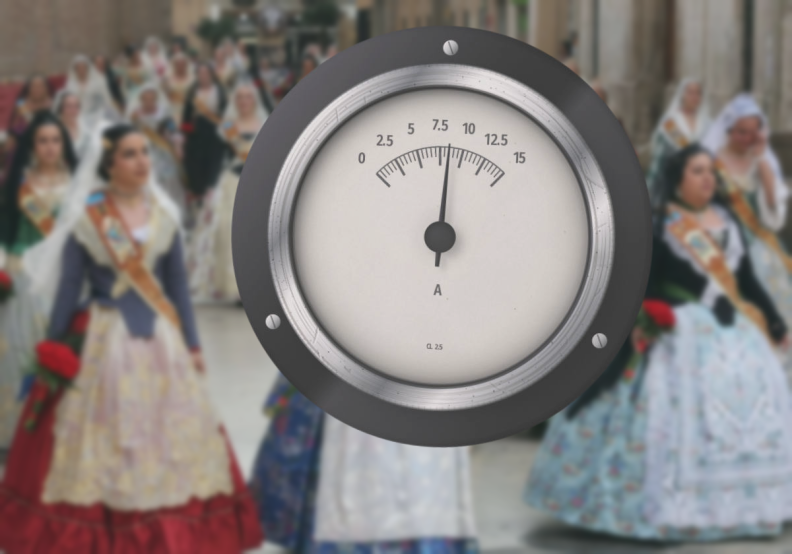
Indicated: value=8.5 unit=A
